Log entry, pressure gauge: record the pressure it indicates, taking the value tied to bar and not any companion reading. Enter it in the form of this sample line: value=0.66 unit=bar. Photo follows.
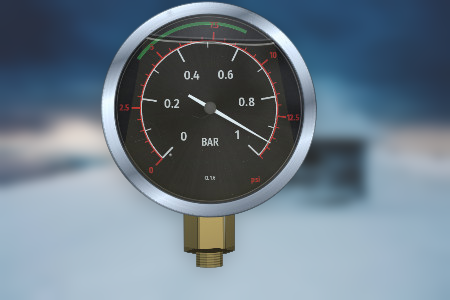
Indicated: value=0.95 unit=bar
